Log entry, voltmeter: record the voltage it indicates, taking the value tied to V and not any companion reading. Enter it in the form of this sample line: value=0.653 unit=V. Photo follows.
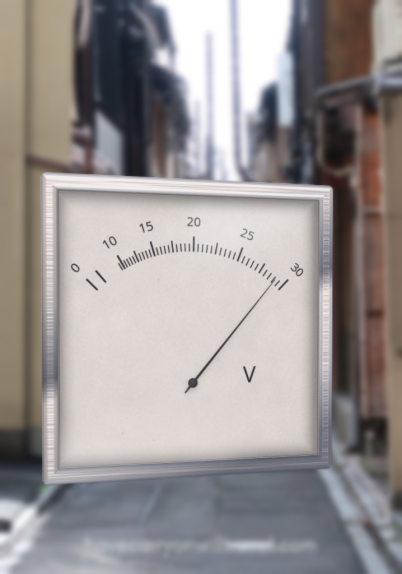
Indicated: value=29 unit=V
